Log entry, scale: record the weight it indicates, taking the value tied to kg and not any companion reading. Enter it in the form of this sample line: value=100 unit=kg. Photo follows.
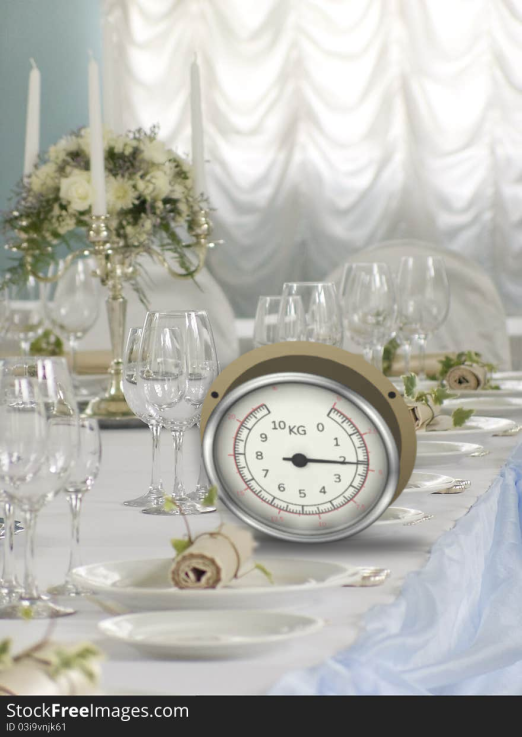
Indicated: value=2 unit=kg
